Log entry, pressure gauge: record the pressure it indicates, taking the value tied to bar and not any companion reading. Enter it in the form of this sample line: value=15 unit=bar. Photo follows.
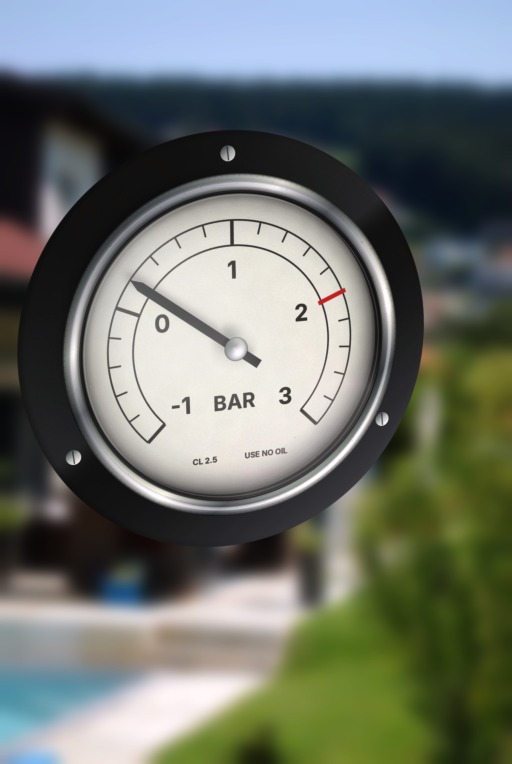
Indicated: value=0.2 unit=bar
